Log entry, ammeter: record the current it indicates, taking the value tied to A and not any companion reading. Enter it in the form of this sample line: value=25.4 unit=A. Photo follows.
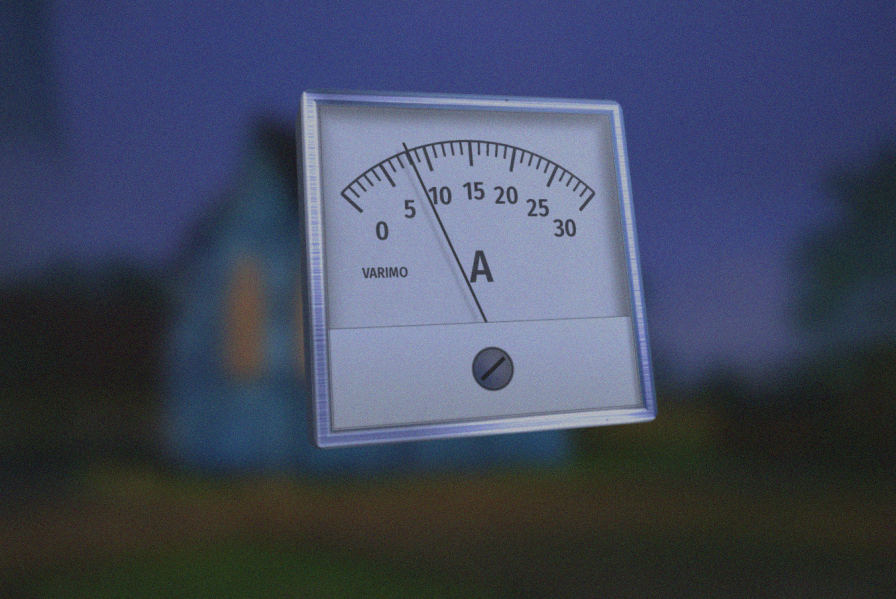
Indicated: value=8 unit=A
